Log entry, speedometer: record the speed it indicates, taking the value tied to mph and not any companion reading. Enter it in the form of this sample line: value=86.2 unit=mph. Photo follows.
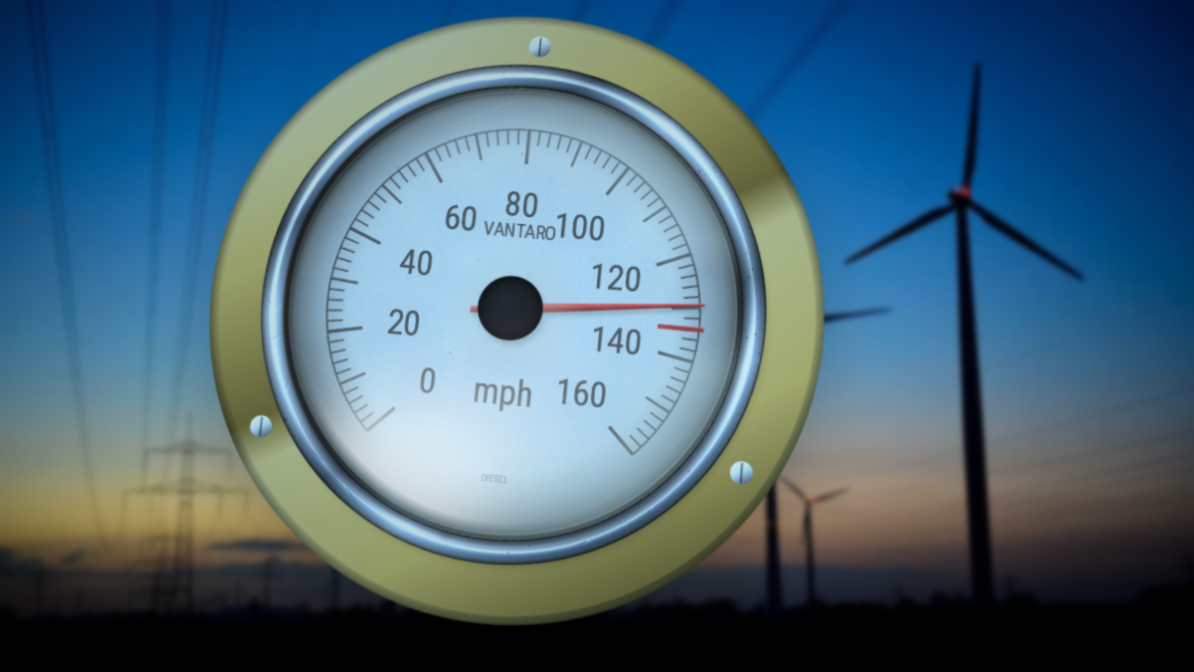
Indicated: value=130 unit=mph
